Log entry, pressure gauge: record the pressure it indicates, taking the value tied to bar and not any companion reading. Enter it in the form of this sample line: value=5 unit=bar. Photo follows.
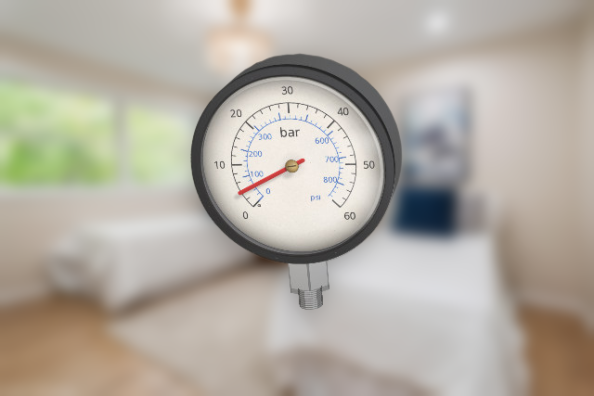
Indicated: value=4 unit=bar
